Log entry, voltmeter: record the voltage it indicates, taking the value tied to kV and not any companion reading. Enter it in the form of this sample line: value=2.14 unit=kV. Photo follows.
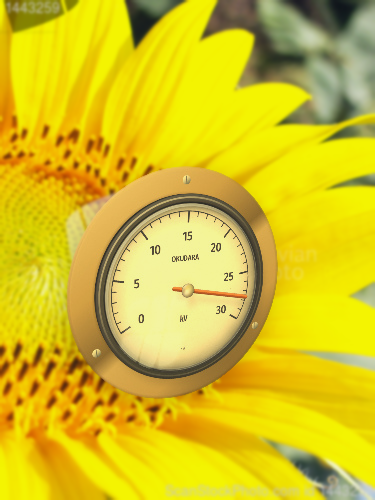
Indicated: value=27.5 unit=kV
